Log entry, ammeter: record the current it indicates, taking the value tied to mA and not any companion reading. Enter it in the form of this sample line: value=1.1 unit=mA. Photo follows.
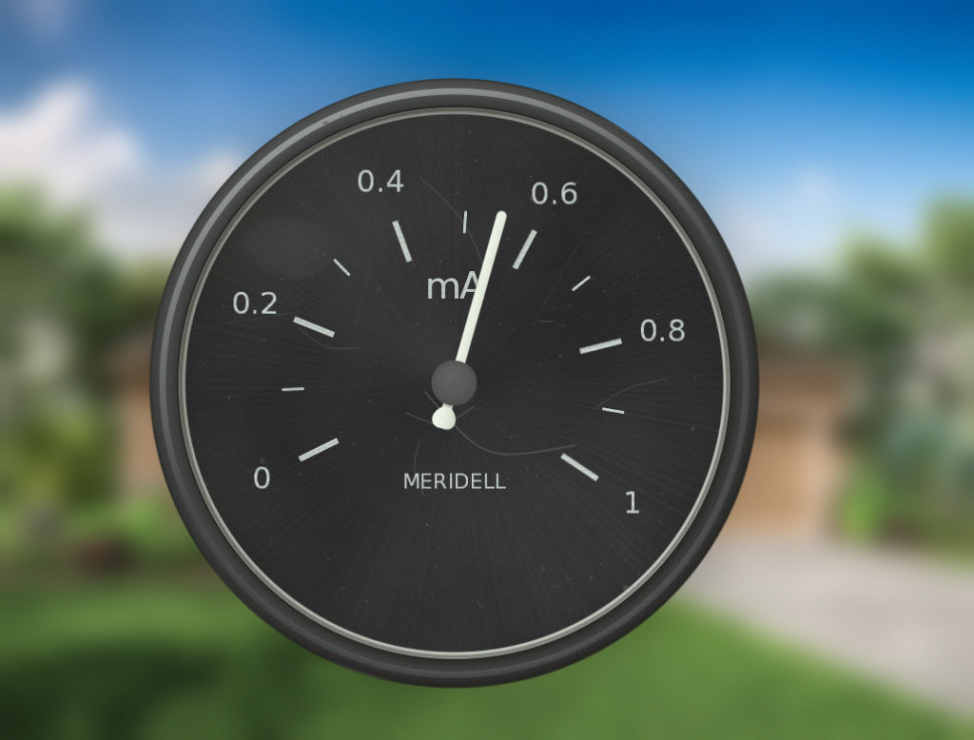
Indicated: value=0.55 unit=mA
